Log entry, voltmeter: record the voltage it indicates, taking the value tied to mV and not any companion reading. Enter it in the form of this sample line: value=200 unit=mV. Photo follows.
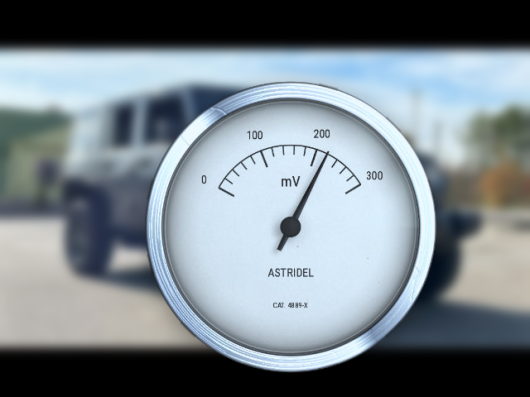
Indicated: value=220 unit=mV
